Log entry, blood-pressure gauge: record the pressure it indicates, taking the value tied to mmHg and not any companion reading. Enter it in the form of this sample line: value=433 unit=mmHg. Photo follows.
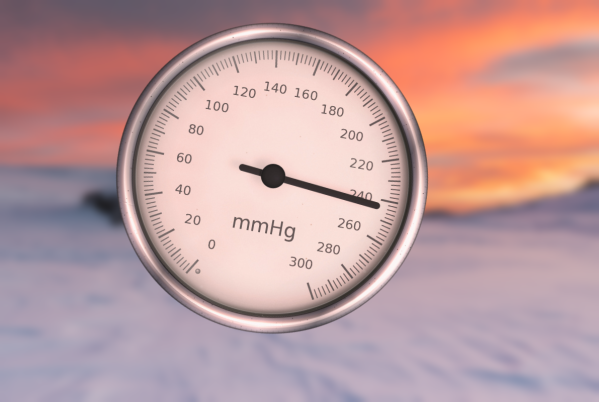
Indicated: value=244 unit=mmHg
